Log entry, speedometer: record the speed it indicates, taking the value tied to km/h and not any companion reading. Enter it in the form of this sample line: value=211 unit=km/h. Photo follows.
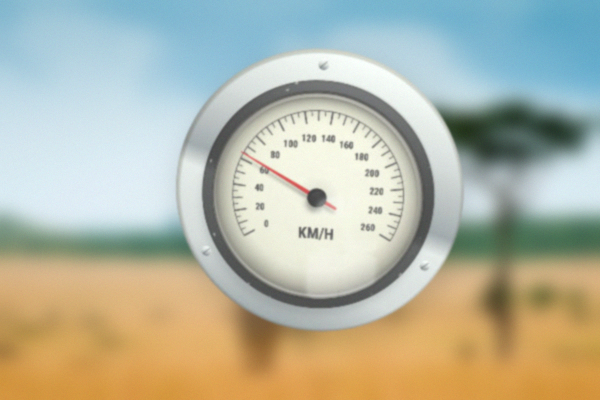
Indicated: value=65 unit=km/h
